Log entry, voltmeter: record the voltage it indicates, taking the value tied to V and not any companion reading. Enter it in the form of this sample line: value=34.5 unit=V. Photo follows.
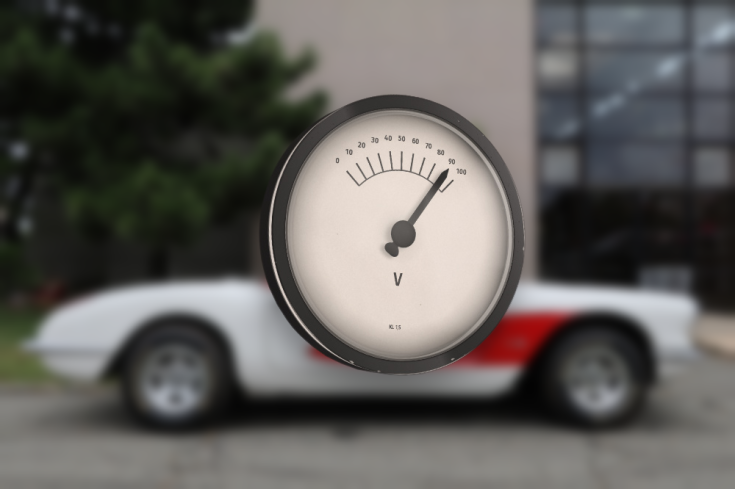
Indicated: value=90 unit=V
